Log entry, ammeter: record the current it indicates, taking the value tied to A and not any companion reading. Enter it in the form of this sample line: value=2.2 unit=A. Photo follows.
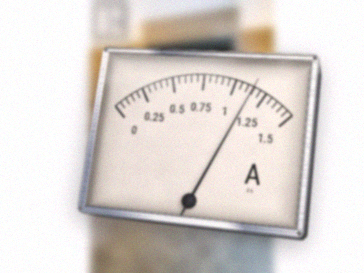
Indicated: value=1.15 unit=A
